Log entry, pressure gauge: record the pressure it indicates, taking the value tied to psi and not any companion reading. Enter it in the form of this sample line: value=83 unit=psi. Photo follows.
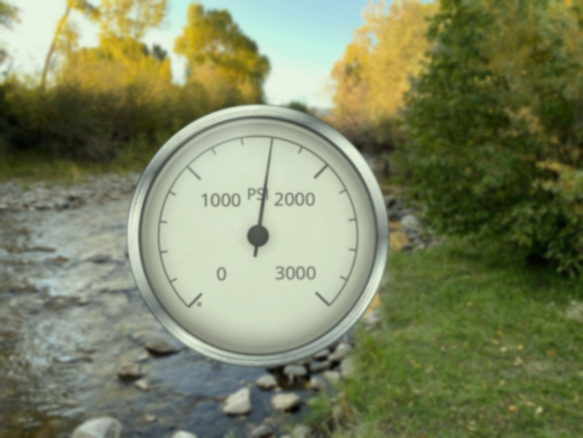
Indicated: value=1600 unit=psi
